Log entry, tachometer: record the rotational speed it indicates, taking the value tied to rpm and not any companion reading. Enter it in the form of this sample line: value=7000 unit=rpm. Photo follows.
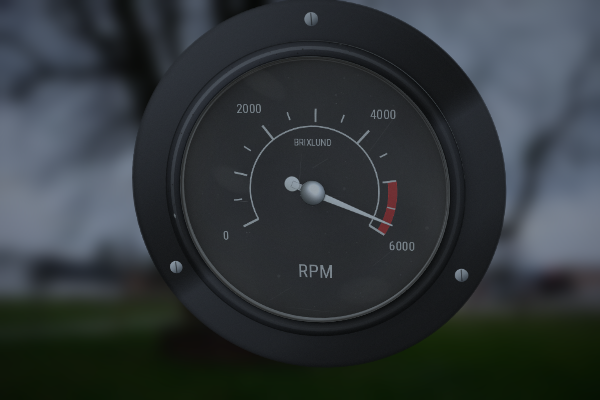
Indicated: value=5750 unit=rpm
